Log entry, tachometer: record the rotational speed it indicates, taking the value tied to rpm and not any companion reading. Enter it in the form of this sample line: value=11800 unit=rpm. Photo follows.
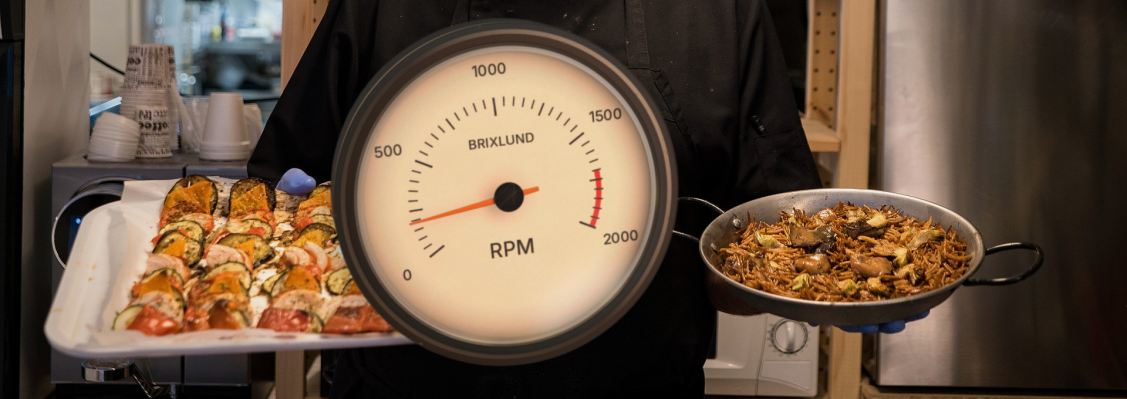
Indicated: value=200 unit=rpm
